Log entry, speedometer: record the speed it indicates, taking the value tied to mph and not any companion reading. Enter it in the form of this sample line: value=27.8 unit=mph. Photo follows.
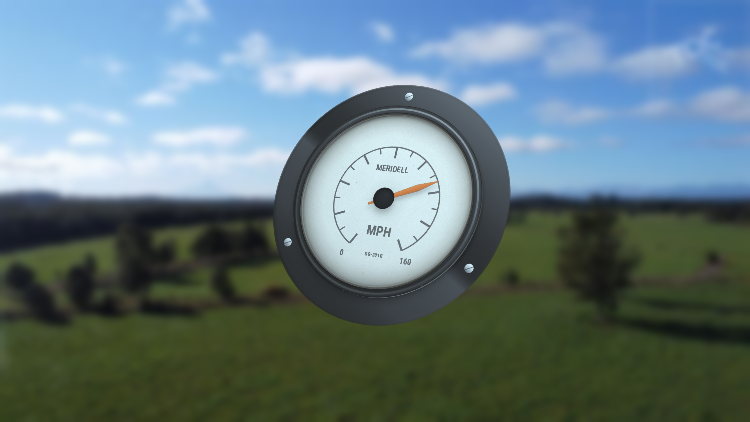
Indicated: value=115 unit=mph
